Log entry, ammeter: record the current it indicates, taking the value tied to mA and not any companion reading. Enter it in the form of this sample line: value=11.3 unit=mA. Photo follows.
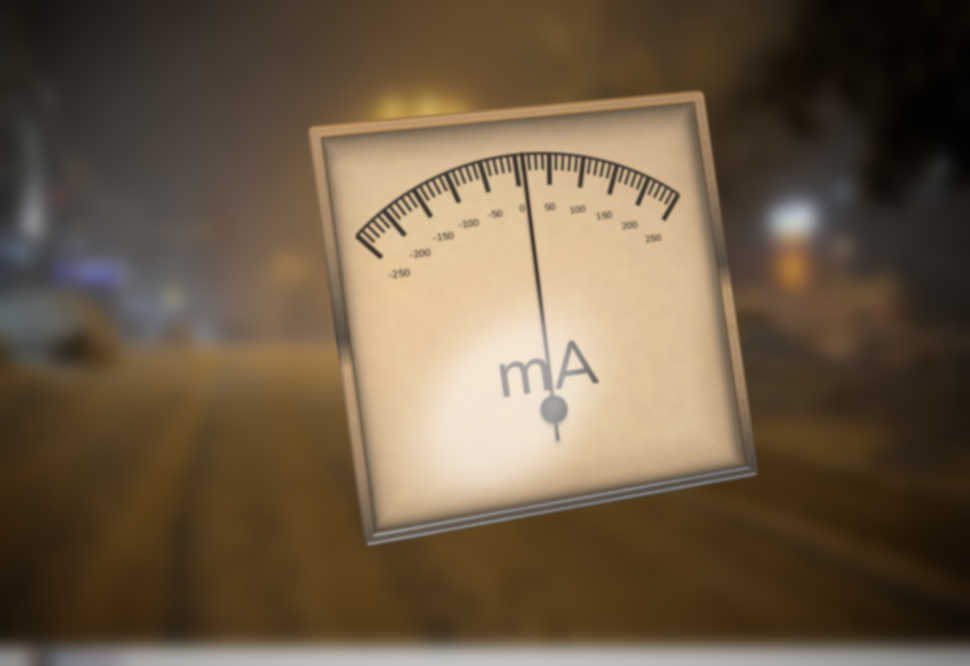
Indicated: value=10 unit=mA
